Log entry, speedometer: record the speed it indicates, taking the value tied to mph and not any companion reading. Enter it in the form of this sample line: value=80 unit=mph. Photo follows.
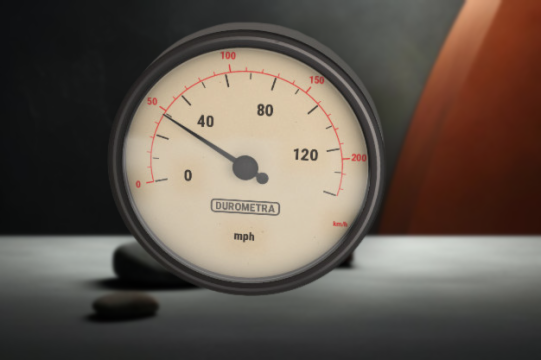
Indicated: value=30 unit=mph
